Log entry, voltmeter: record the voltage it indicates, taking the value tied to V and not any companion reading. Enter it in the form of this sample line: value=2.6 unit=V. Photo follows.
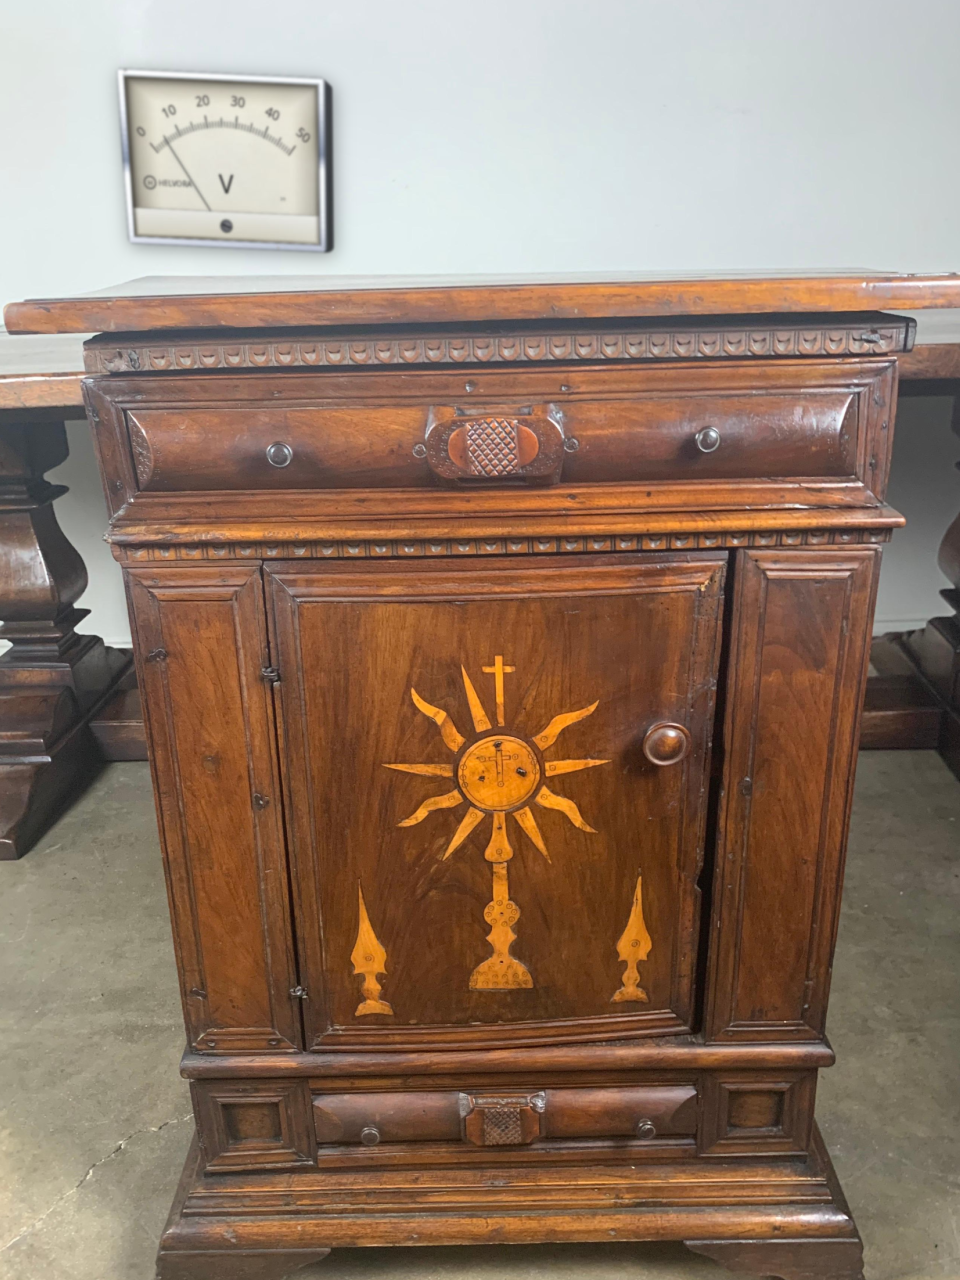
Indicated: value=5 unit=V
